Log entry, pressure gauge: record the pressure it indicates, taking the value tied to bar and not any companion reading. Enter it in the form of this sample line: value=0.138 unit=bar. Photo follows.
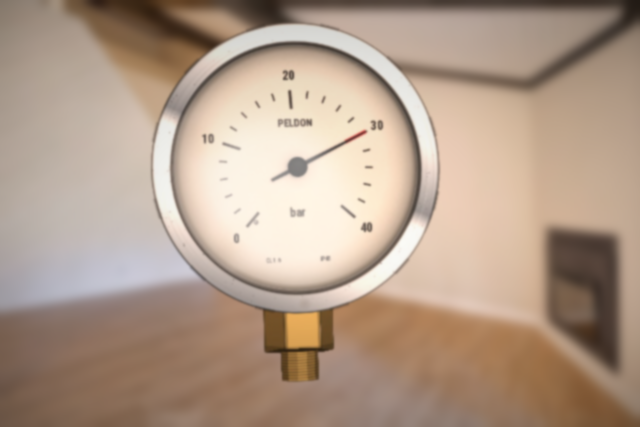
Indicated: value=30 unit=bar
